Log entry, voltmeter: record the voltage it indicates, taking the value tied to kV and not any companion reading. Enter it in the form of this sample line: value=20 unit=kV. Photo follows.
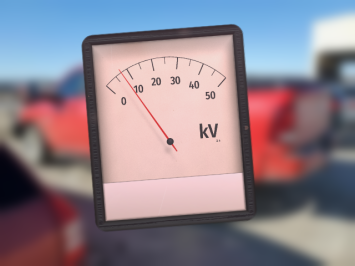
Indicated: value=7.5 unit=kV
